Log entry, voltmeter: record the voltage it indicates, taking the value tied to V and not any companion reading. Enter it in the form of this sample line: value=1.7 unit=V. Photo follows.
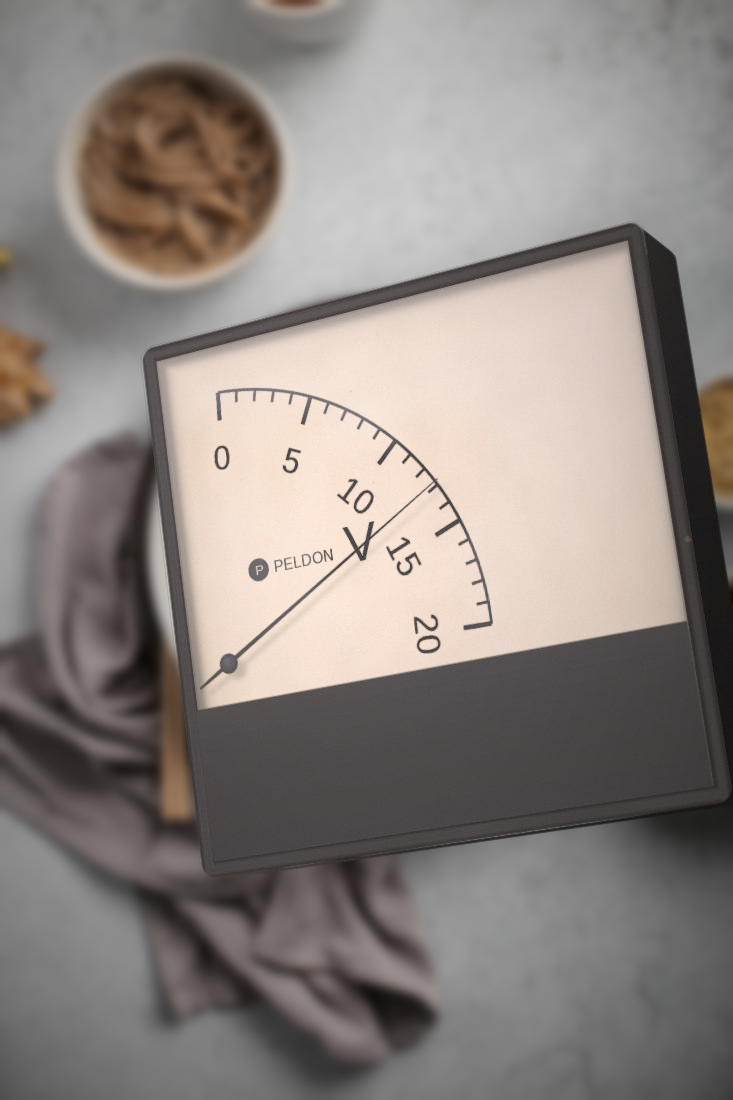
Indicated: value=13 unit=V
